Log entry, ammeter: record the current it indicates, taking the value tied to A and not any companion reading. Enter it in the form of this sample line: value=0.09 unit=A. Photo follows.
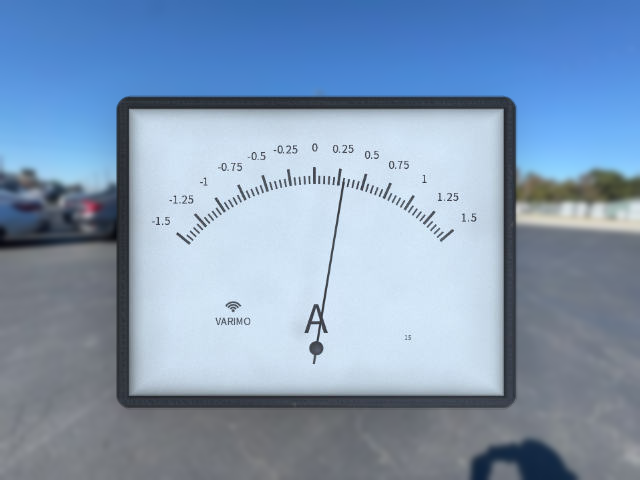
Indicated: value=0.3 unit=A
